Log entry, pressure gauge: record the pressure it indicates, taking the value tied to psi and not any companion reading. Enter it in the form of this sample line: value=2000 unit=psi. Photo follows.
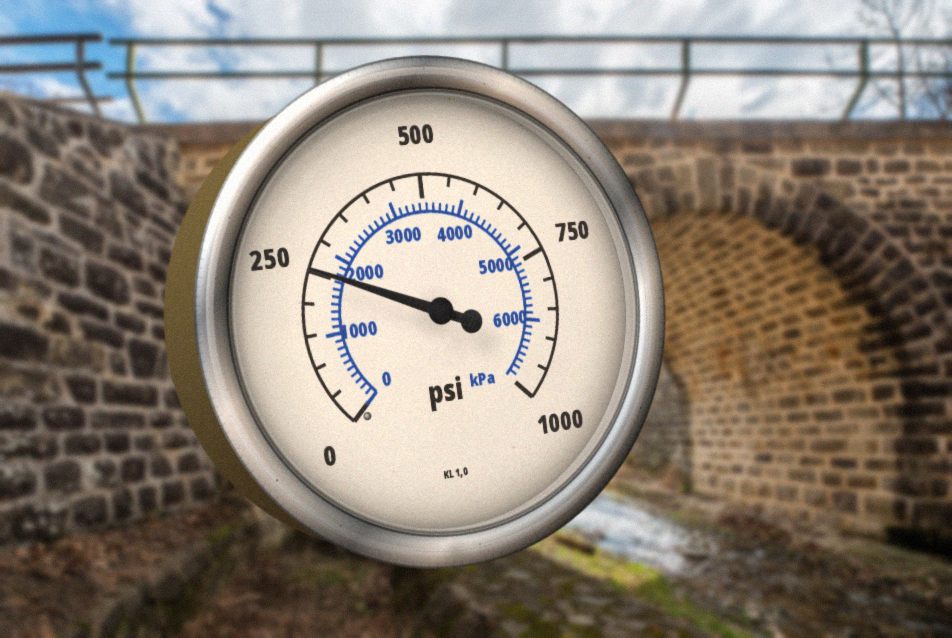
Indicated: value=250 unit=psi
